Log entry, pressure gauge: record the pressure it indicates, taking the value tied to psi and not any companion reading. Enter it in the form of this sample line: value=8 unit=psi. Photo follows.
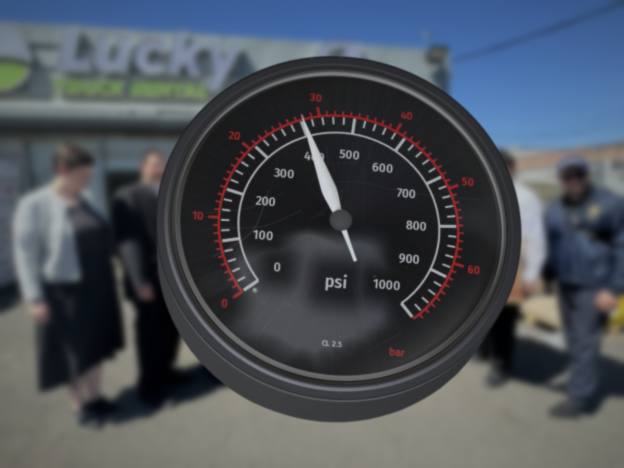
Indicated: value=400 unit=psi
